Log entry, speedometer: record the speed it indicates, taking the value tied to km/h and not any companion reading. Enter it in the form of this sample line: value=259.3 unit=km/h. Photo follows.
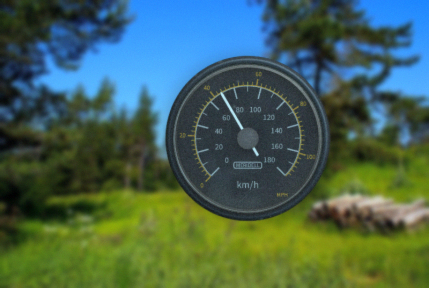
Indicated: value=70 unit=km/h
